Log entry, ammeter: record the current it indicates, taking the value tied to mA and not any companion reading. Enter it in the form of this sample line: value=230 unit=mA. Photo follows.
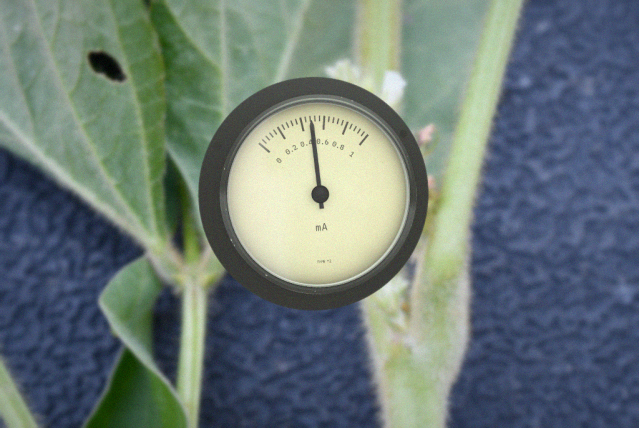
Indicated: value=0.48 unit=mA
